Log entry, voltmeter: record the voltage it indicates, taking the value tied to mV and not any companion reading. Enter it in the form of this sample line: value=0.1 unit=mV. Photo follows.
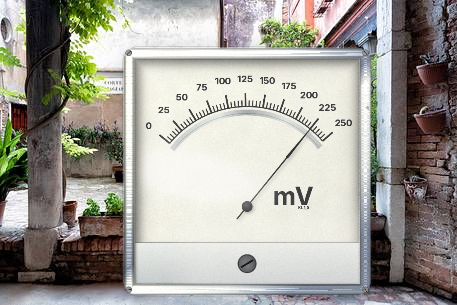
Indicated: value=225 unit=mV
